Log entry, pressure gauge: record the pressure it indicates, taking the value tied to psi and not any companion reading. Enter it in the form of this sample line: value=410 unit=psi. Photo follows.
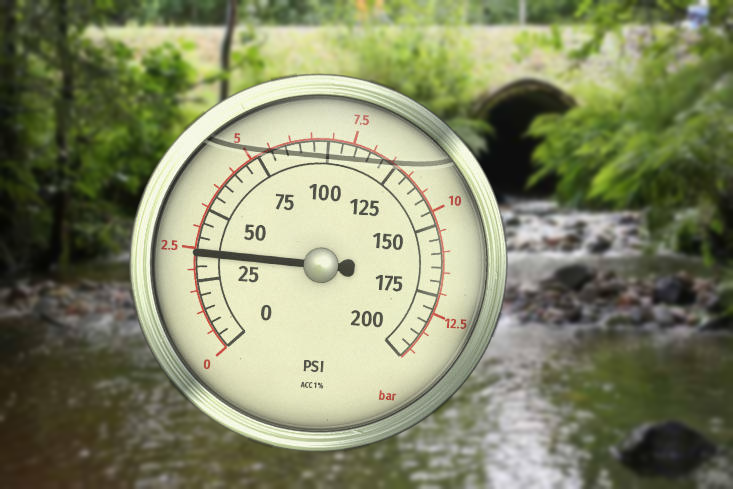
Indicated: value=35 unit=psi
